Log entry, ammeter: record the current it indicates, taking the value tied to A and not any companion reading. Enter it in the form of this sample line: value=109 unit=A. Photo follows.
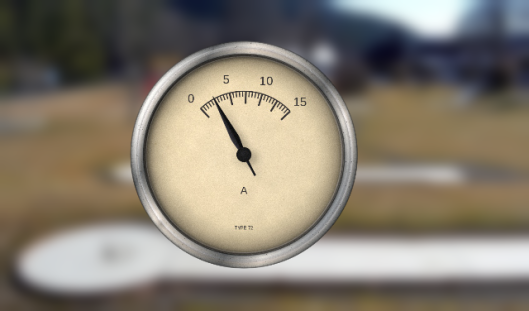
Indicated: value=2.5 unit=A
